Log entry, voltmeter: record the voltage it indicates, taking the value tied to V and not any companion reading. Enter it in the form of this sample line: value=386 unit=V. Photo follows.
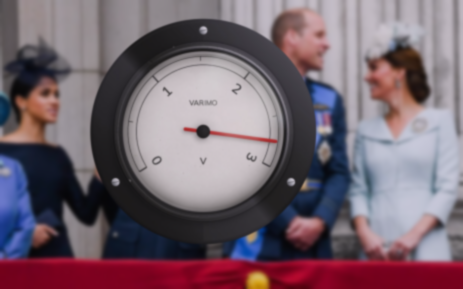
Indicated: value=2.75 unit=V
